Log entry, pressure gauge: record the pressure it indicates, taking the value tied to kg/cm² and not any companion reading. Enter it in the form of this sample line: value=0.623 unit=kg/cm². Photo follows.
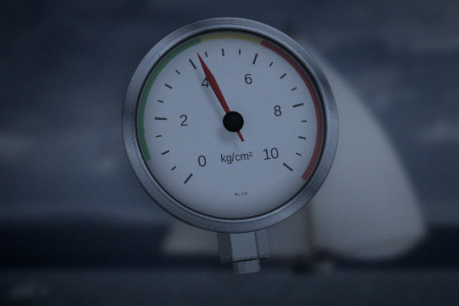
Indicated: value=4.25 unit=kg/cm²
